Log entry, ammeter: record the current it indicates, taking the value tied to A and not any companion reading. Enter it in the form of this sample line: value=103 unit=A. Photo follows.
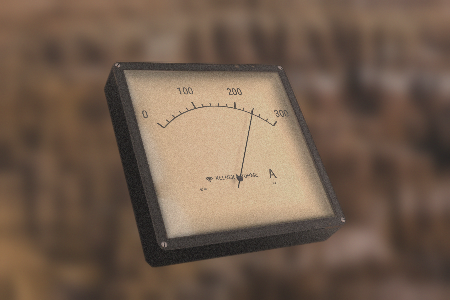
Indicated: value=240 unit=A
